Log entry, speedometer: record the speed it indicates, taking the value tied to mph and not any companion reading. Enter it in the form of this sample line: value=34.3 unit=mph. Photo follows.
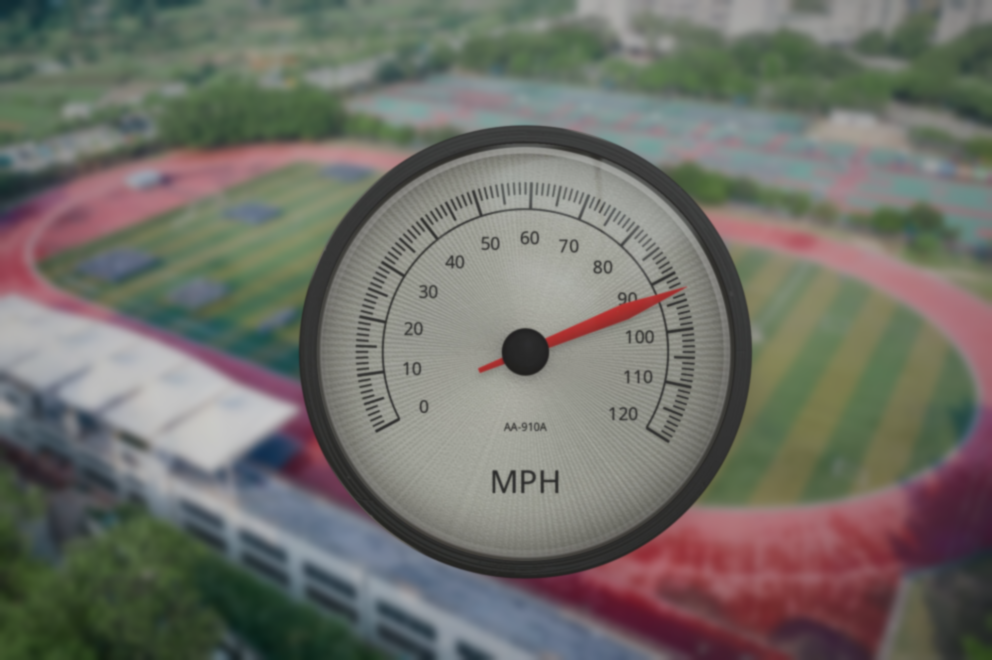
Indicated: value=93 unit=mph
